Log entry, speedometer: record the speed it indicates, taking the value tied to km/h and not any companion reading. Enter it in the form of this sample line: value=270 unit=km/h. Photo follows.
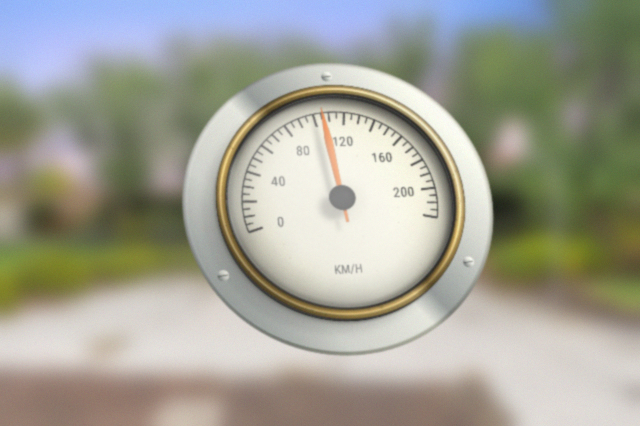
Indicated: value=105 unit=km/h
